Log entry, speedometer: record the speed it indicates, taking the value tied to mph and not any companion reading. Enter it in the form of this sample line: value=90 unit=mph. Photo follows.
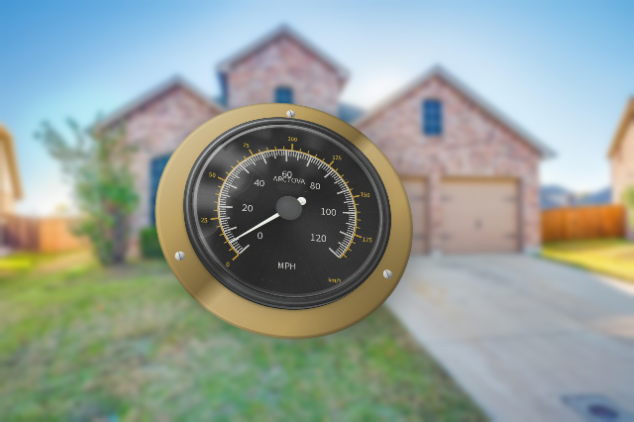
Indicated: value=5 unit=mph
